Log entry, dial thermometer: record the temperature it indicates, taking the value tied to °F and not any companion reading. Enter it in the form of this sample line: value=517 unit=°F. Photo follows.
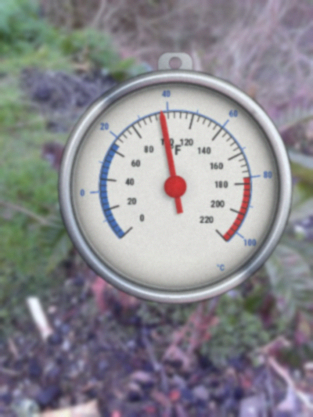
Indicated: value=100 unit=°F
